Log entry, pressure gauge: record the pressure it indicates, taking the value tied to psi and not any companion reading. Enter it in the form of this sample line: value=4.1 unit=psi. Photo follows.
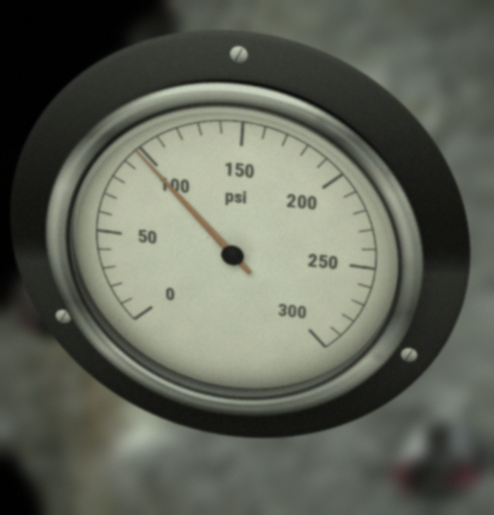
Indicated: value=100 unit=psi
